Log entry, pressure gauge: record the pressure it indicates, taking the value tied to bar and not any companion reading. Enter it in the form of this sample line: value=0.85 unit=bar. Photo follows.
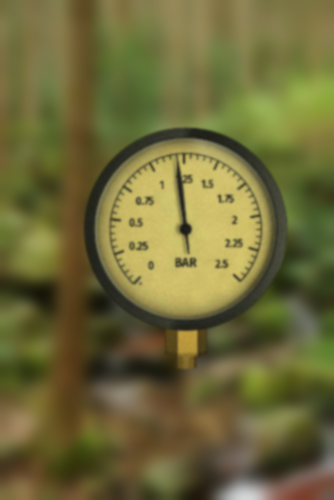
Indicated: value=1.2 unit=bar
